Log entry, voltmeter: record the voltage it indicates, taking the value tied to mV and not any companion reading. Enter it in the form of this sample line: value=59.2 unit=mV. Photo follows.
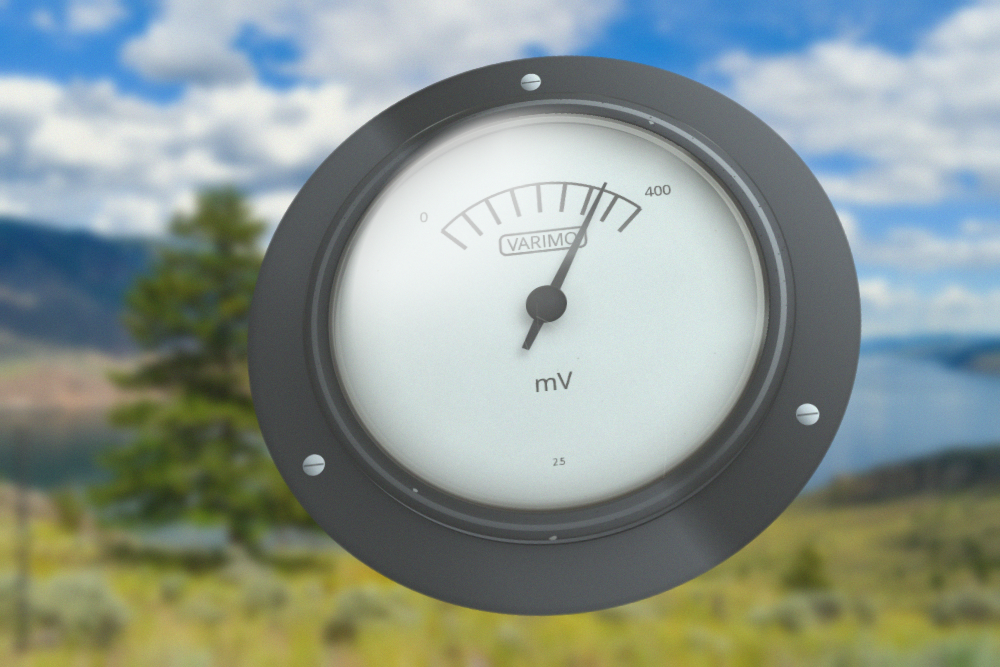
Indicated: value=325 unit=mV
